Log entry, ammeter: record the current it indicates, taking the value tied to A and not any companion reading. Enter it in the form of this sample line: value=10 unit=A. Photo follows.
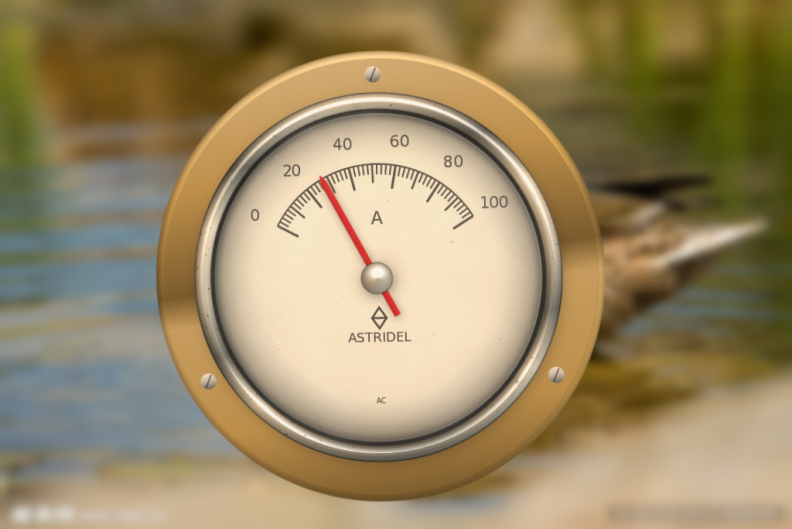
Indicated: value=28 unit=A
